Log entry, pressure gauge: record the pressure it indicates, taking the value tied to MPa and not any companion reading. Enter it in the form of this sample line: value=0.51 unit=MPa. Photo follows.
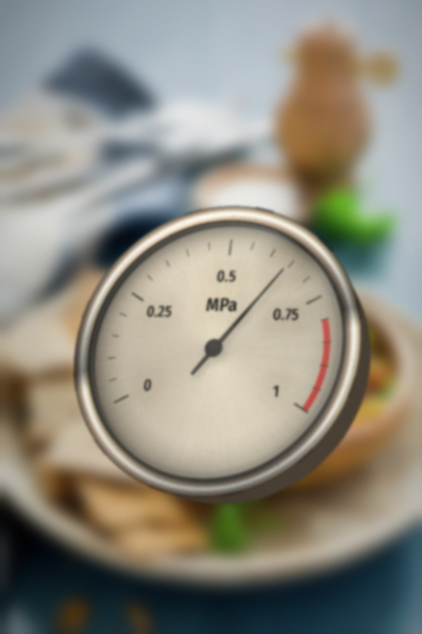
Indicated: value=0.65 unit=MPa
